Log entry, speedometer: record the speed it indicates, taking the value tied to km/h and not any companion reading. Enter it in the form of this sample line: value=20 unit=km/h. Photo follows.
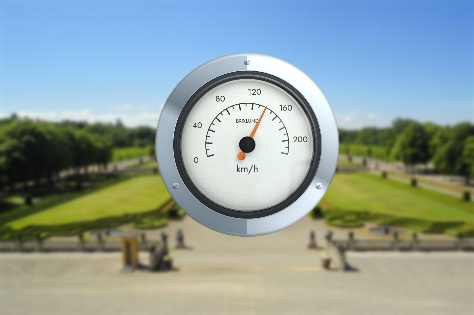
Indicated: value=140 unit=km/h
